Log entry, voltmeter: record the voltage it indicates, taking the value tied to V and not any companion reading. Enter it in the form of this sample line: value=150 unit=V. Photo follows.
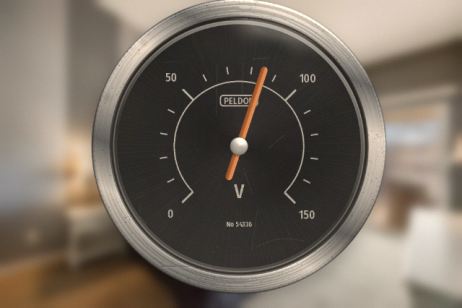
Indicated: value=85 unit=V
